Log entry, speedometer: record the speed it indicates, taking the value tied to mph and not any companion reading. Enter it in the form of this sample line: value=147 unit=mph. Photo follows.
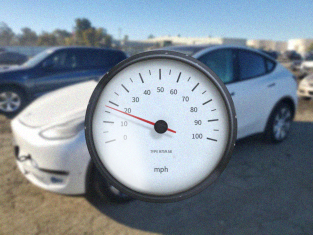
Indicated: value=17.5 unit=mph
